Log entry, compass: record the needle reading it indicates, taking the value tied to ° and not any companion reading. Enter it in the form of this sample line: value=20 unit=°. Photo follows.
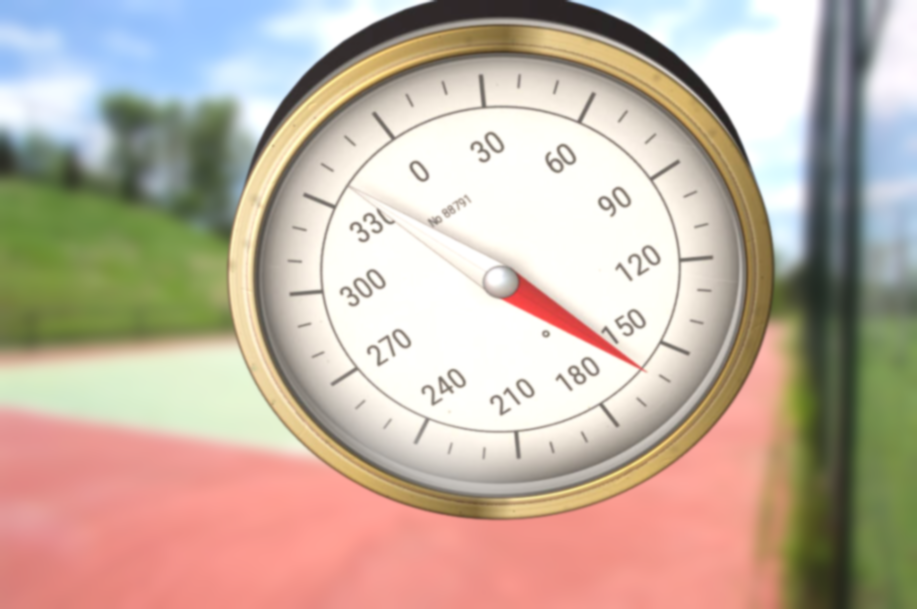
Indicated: value=160 unit=°
